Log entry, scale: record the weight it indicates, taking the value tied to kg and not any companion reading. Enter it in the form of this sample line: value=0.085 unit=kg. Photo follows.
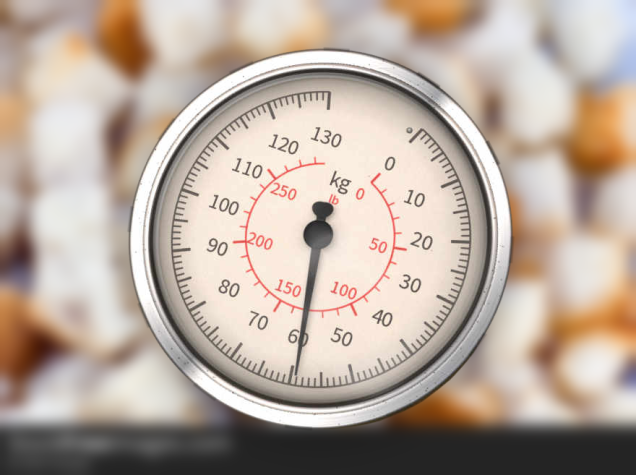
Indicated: value=59 unit=kg
